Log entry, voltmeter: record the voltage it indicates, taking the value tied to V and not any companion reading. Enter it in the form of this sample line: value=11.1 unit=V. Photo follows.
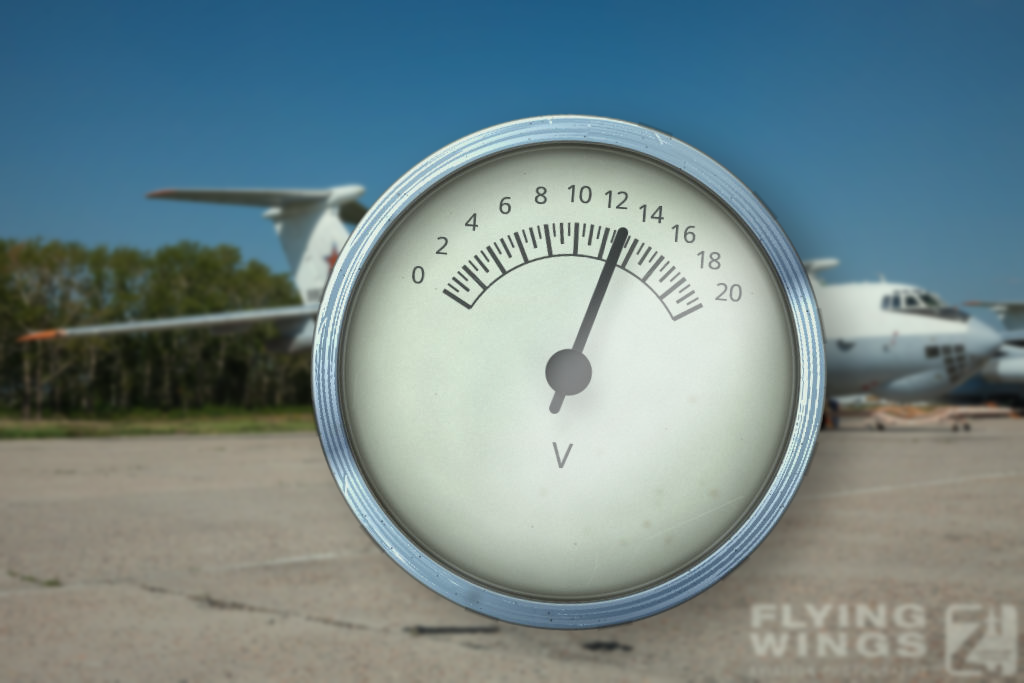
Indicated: value=13 unit=V
